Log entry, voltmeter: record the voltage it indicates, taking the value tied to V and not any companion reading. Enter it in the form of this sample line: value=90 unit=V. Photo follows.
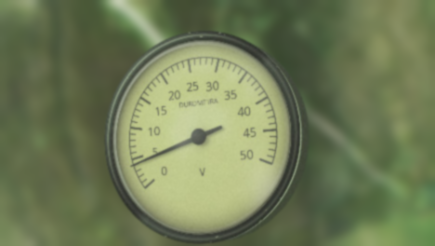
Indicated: value=4 unit=V
